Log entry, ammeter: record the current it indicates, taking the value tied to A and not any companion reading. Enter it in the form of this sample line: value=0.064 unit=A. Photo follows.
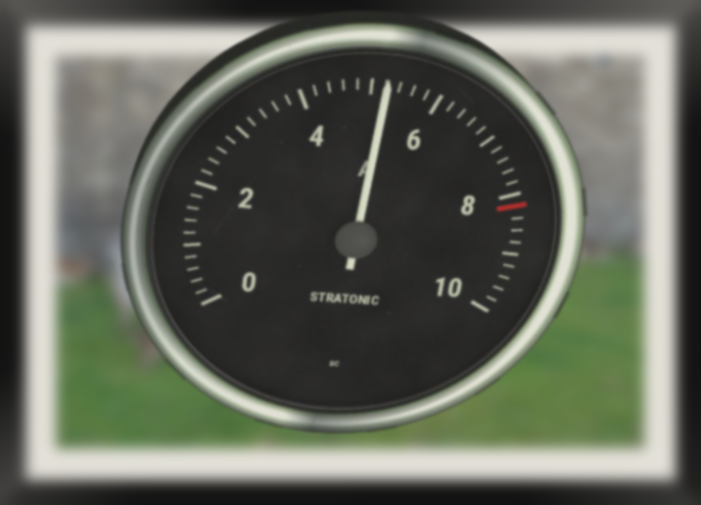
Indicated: value=5.2 unit=A
